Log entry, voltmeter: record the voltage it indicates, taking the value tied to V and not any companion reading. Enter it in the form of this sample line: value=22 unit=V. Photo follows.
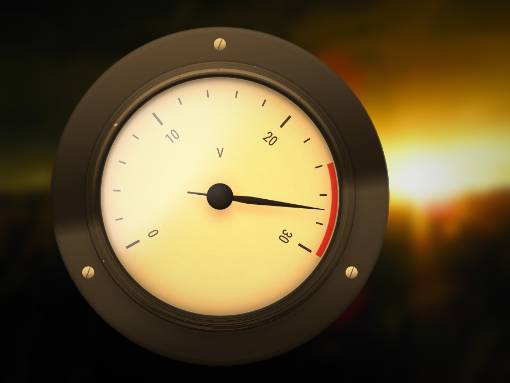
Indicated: value=27 unit=V
